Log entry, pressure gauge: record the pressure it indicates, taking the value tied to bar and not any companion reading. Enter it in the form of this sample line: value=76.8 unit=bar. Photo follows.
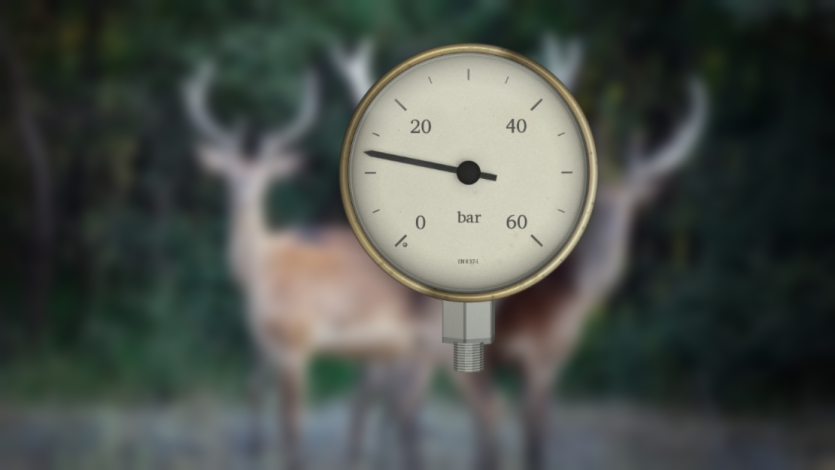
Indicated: value=12.5 unit=bar
